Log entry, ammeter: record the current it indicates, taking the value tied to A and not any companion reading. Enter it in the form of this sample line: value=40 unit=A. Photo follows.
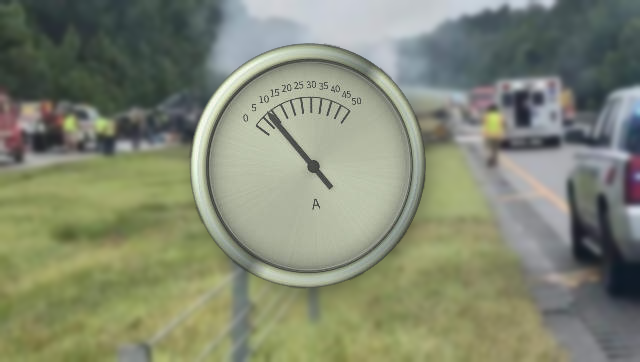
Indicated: value=7.5 unit=A
